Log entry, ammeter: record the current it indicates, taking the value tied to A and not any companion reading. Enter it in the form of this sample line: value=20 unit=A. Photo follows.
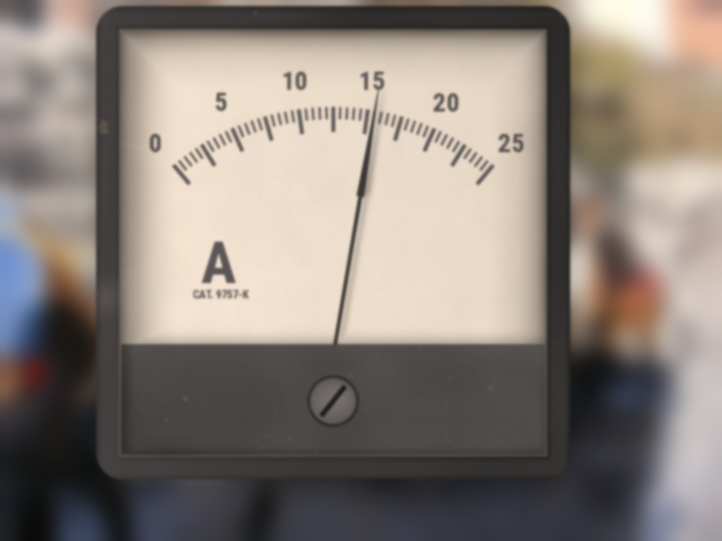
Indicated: value=15.5 unit=A
